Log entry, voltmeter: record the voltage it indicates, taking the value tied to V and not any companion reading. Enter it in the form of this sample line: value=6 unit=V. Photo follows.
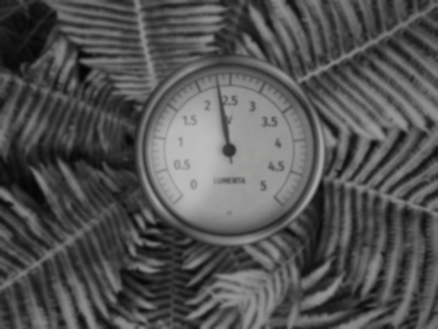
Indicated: value=2.3 unit=V
